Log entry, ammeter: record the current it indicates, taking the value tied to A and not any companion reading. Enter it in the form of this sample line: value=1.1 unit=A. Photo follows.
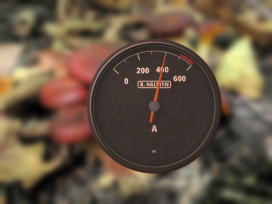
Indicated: value=400 unit=A
